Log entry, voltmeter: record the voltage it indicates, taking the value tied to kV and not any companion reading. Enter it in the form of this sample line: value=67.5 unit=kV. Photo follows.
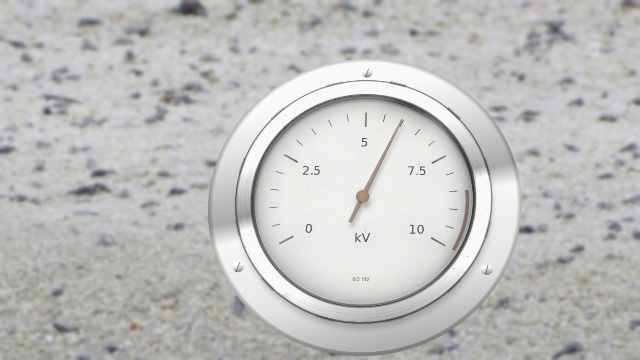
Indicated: value=6 unit=kV
